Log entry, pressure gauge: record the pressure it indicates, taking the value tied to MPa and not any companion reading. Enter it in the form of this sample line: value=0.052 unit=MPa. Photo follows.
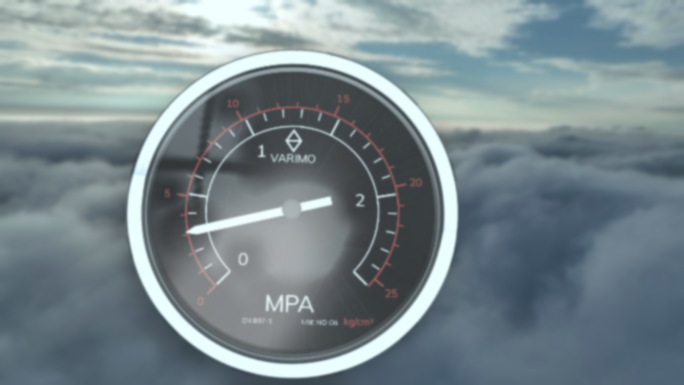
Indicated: value=0.3 unit=MPa
